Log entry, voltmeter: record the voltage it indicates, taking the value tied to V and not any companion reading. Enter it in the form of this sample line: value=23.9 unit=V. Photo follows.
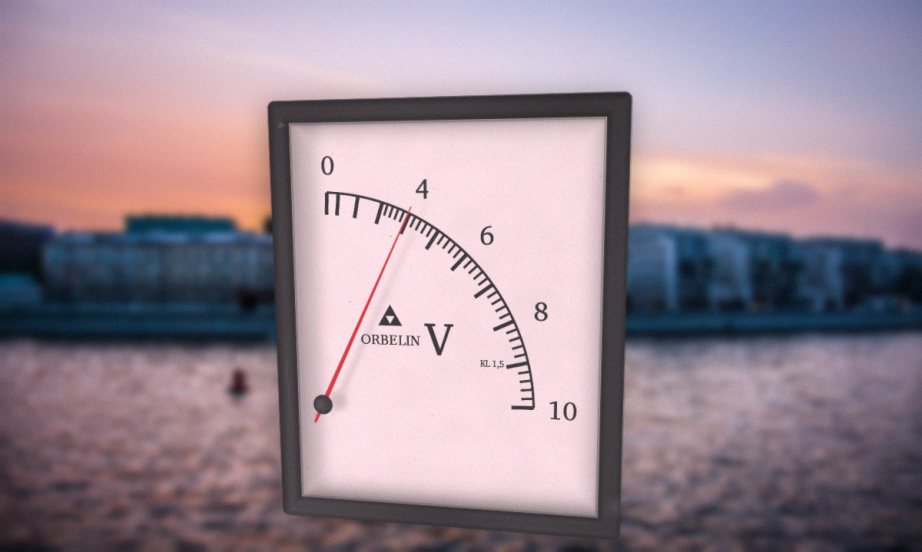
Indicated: value=4 unit=V
